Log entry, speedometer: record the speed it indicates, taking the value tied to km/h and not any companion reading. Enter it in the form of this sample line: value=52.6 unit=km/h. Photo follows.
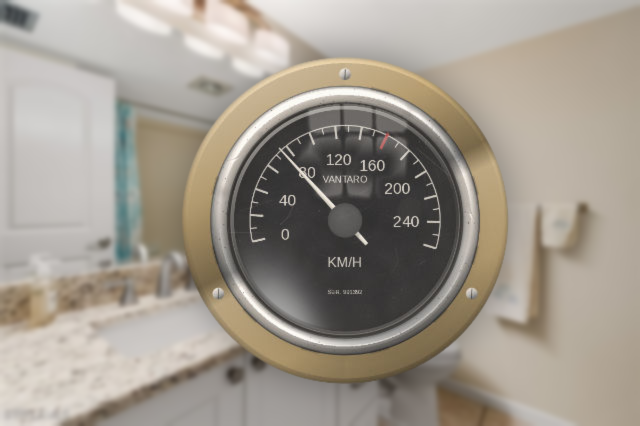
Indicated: value=75 unit=km/h
